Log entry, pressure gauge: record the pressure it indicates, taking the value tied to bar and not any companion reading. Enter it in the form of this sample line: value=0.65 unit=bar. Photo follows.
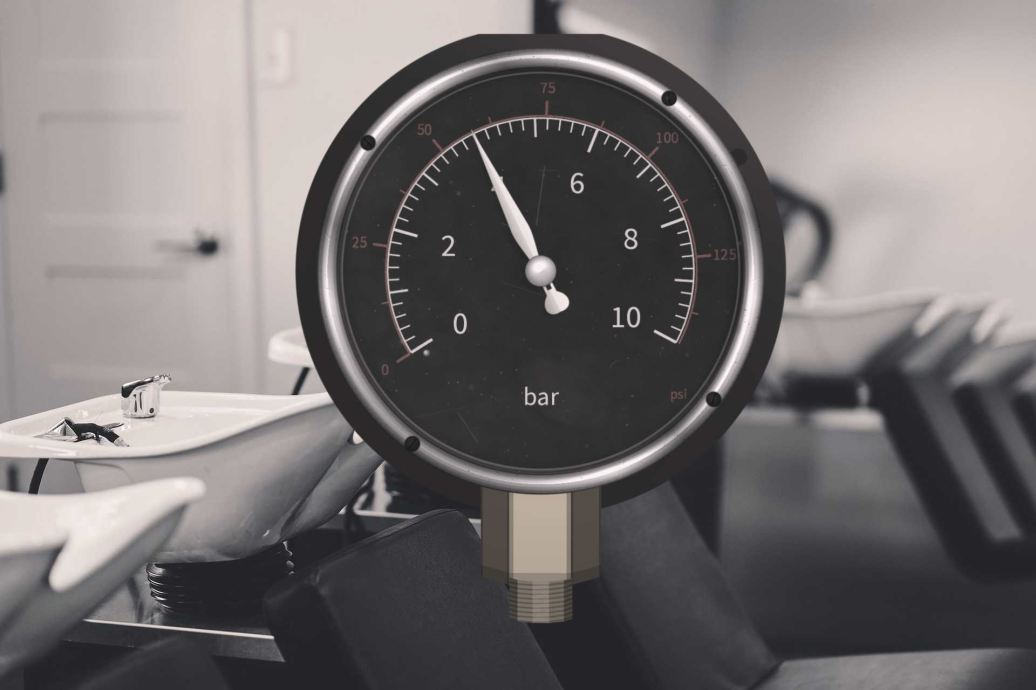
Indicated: value=4 unit=bar
